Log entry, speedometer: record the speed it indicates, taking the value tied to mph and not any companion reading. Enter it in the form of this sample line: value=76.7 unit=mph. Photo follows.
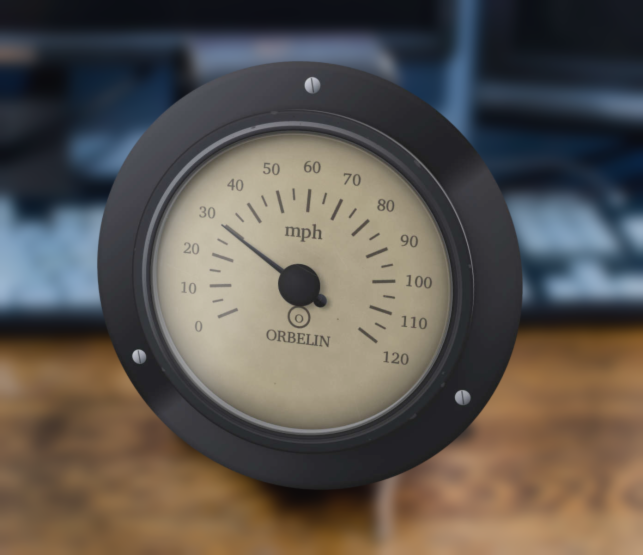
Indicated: value=30 unit=mph
